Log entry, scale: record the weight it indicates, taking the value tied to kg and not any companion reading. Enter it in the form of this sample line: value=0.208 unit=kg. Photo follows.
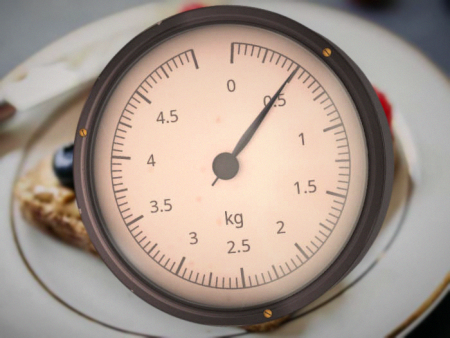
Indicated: value=0.5 unit=kg
